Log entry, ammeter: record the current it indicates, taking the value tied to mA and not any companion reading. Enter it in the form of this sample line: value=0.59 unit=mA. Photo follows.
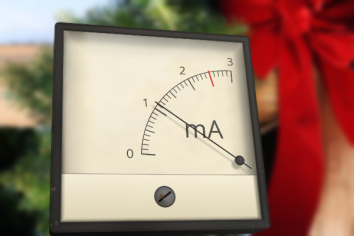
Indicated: value=1.1 unit=mA
